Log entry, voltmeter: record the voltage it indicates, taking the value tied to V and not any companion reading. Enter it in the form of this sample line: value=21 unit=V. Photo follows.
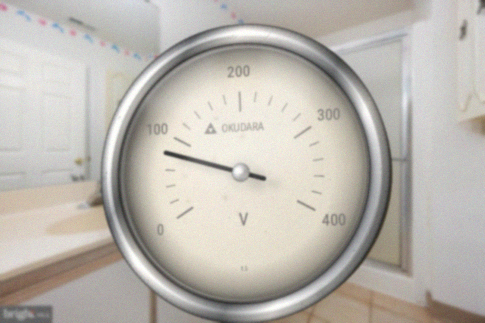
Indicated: value=80 unit=V
